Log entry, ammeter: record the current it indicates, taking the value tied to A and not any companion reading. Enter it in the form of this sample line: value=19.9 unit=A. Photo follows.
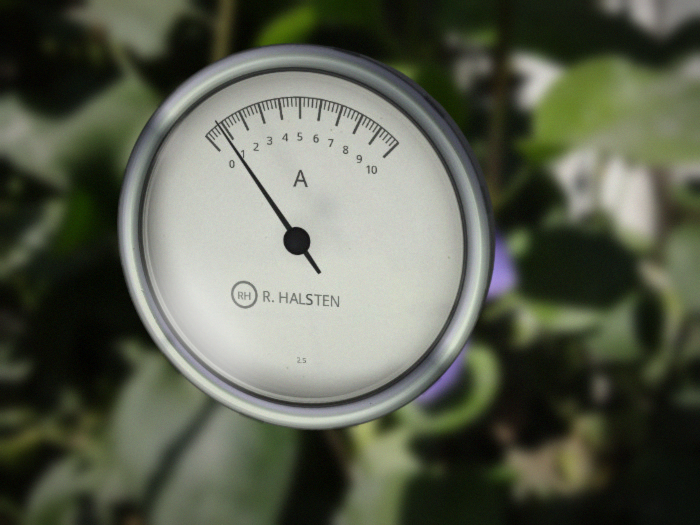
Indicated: value=1 unit=A
